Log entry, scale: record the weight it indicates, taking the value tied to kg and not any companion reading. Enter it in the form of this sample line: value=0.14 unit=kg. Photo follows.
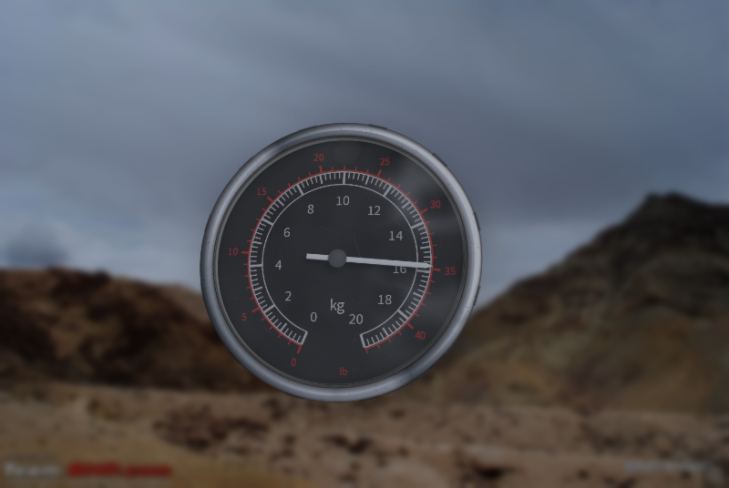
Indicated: value=15.8 unit=kg
